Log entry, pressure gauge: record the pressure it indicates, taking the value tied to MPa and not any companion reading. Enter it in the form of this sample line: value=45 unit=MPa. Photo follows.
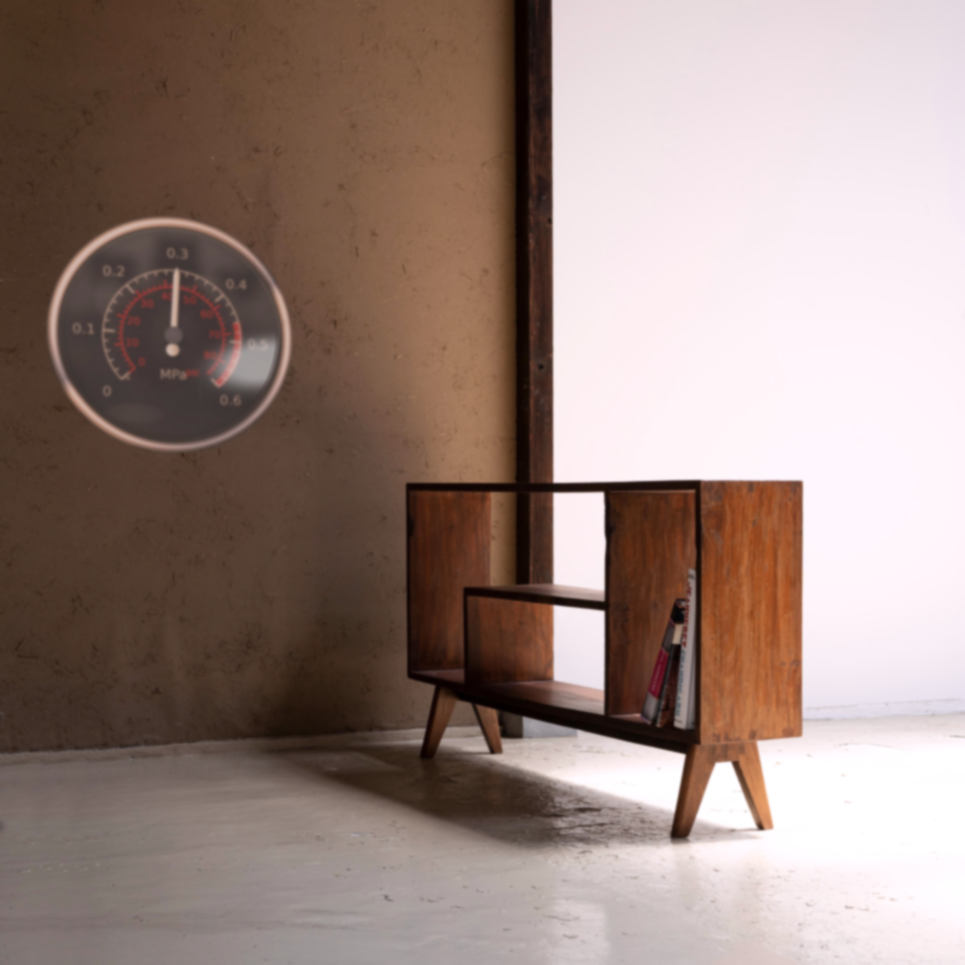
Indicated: value=0.3 unit=MPa
